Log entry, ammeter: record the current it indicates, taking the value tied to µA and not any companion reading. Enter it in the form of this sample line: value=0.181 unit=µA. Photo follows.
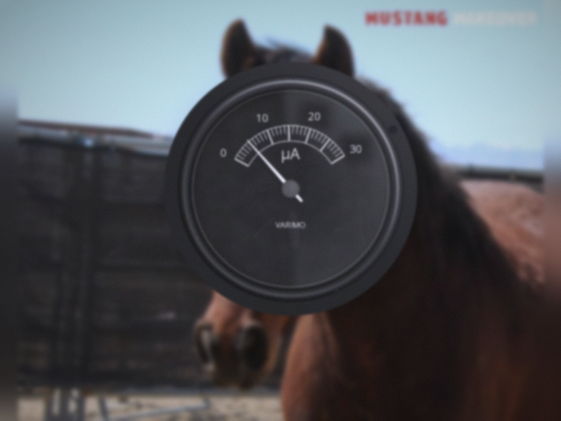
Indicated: value=5 unit=µA
